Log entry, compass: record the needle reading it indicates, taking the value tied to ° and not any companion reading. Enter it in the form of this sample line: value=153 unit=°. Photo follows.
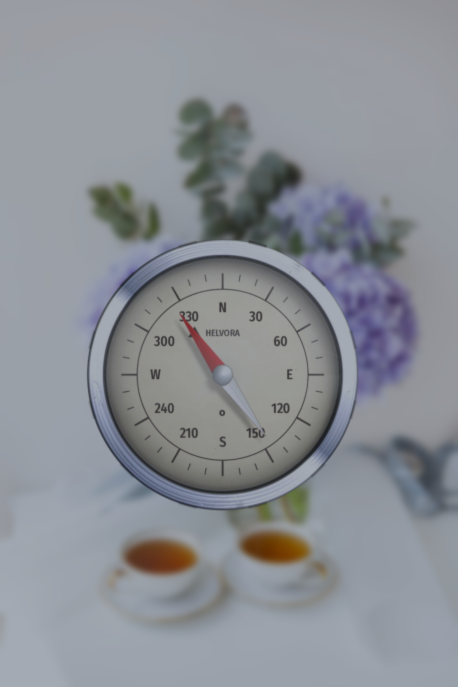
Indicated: value=325 unit=°
